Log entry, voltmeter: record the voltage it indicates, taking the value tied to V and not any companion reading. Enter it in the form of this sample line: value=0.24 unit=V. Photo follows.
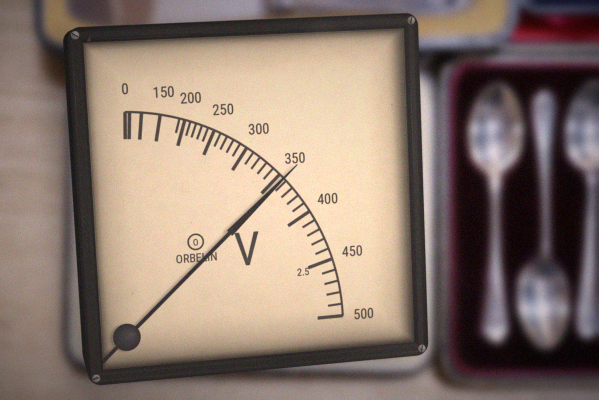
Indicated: value=355 unit=V
